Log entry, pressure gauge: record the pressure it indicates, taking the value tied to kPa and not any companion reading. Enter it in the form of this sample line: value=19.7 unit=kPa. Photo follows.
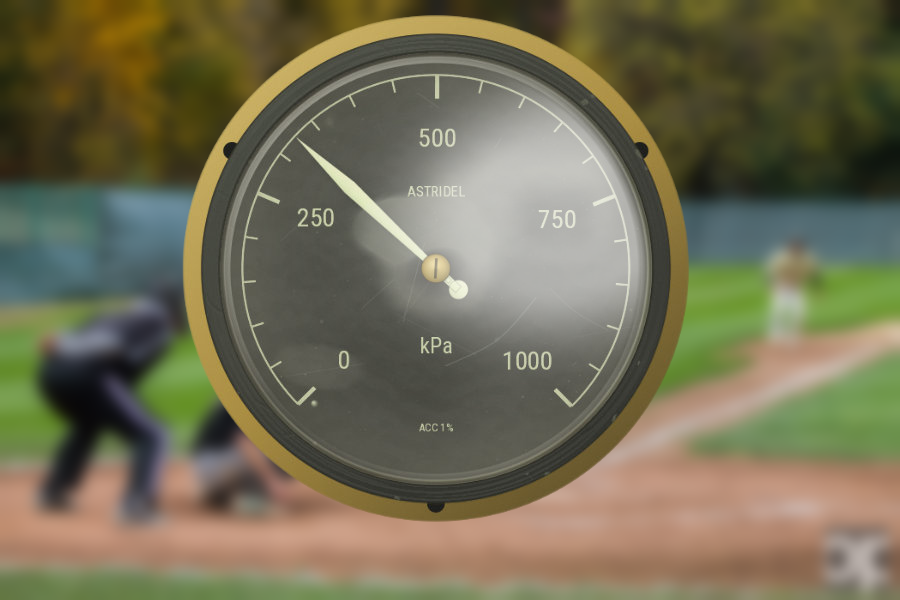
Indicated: value=325 unit=kPa
